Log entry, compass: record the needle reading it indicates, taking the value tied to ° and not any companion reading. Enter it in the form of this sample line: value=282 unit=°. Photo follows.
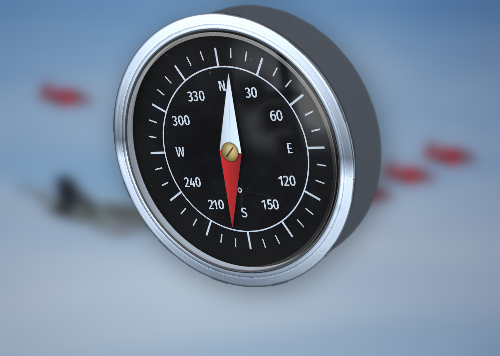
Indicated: value=190 unit=°
